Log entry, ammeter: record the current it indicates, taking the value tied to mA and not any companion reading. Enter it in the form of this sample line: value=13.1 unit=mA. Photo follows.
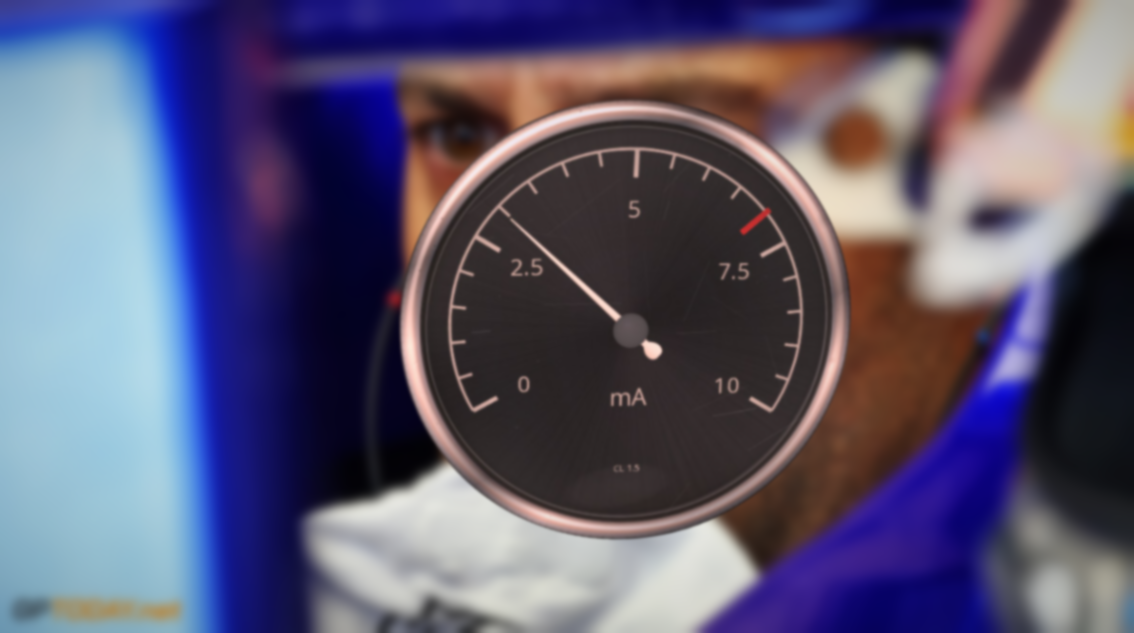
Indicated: value=3 unit=mA
